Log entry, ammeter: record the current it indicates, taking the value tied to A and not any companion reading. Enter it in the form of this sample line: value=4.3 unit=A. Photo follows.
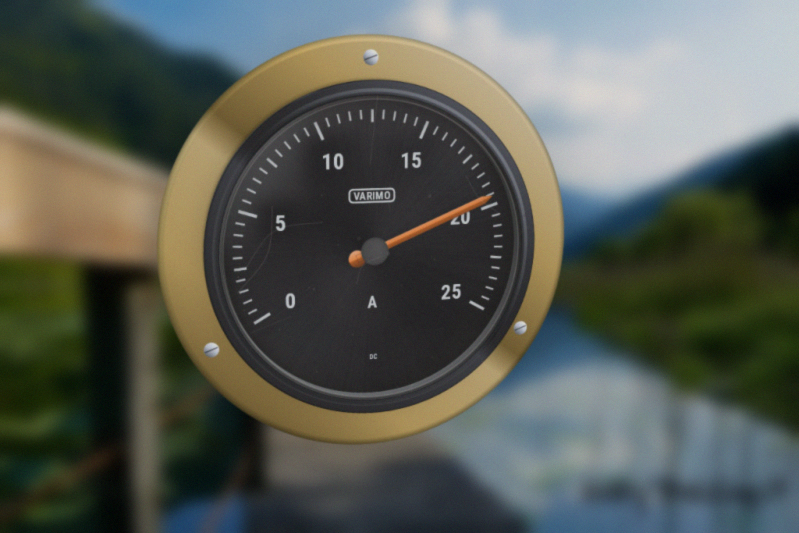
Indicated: value=19.5 unit=A
